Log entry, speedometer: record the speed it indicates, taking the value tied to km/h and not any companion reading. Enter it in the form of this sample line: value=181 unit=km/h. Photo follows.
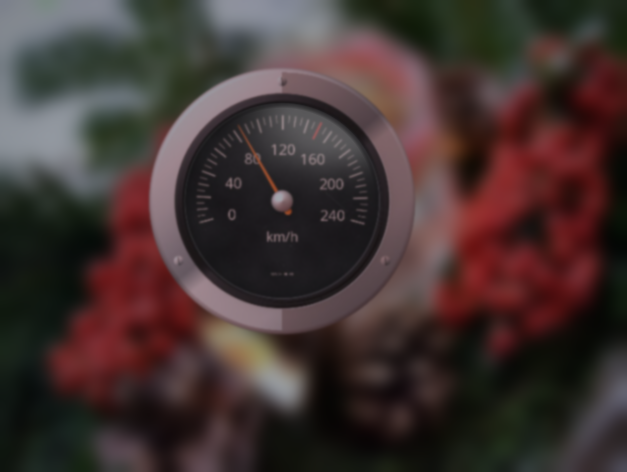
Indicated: value=85 unit=km/h
